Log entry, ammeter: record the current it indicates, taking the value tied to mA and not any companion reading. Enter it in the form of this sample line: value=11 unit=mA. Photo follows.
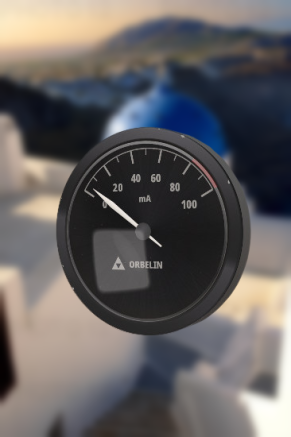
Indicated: value=5 unit=mA
